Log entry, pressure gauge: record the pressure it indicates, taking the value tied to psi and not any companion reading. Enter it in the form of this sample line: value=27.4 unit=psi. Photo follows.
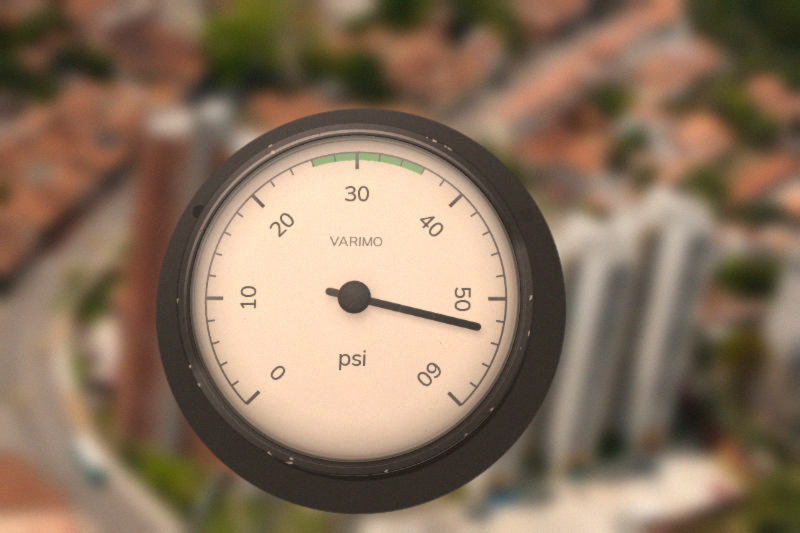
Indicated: value=53 unit=psi
